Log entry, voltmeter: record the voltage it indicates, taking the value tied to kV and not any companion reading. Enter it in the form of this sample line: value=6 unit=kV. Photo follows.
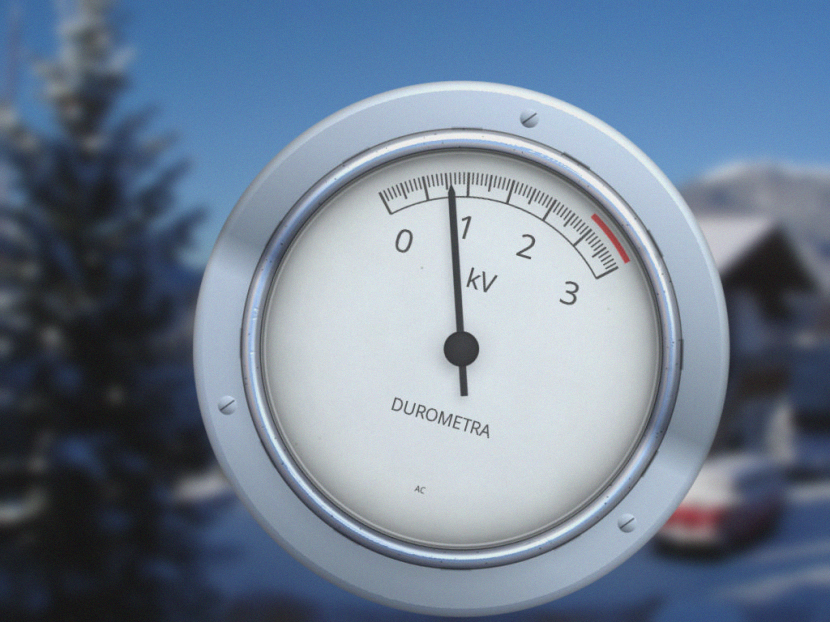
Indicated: value=0.8 unit=kV
